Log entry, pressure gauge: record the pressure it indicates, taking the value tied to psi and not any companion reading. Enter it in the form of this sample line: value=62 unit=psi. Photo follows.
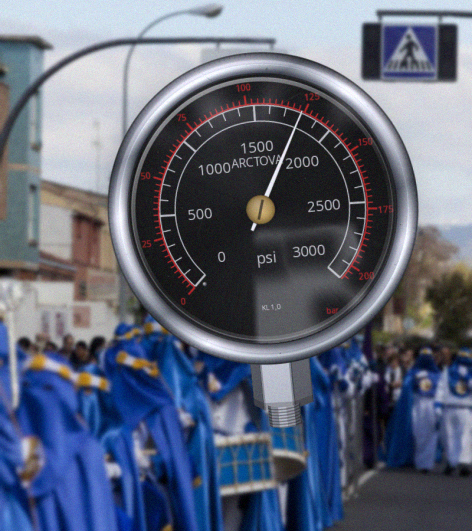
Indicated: value=1800 unit=psi
